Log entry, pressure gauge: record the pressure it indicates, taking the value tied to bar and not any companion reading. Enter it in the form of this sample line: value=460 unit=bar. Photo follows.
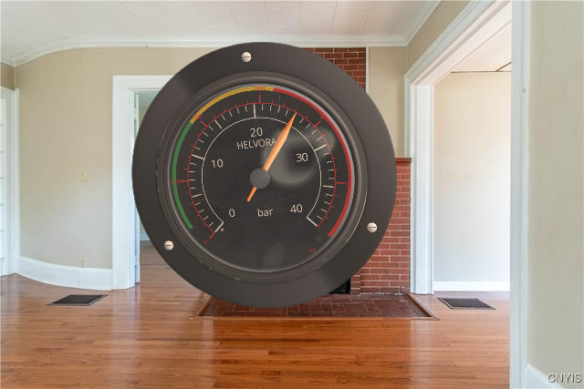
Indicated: value=25 unit=bar
